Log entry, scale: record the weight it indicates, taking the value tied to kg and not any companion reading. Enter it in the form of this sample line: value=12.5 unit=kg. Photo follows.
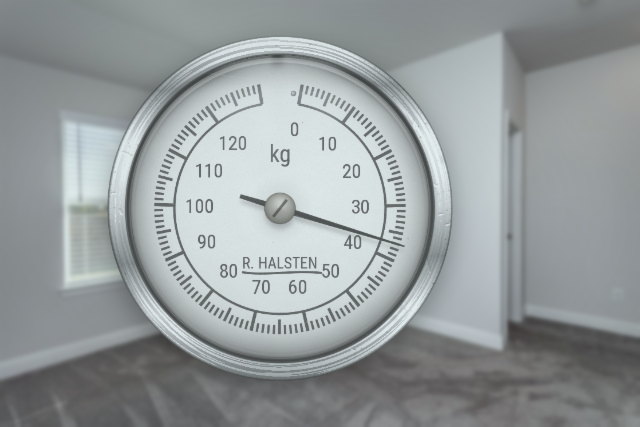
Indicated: value=37 unit=kg
